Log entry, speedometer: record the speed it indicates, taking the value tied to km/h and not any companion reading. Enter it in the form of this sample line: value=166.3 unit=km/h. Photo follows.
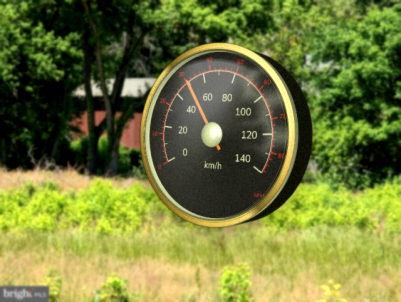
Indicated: value=50 unit=km/h
